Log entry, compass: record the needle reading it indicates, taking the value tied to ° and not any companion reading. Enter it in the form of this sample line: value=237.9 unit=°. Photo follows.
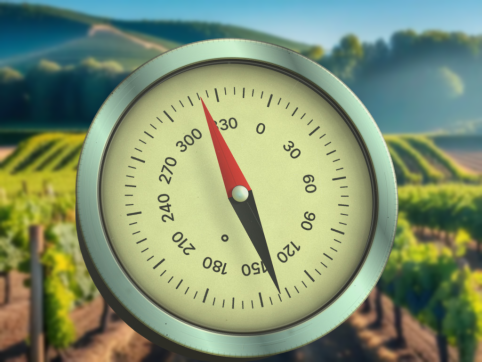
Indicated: value=320 unit=°
